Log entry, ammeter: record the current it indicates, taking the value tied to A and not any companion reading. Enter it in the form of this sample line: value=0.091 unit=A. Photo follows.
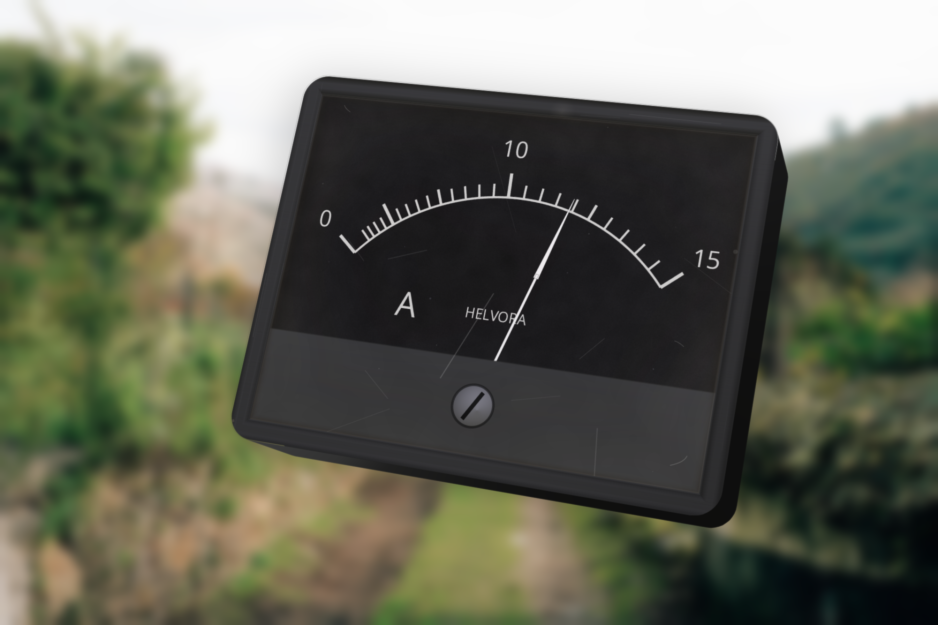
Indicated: value=12 unit=A
